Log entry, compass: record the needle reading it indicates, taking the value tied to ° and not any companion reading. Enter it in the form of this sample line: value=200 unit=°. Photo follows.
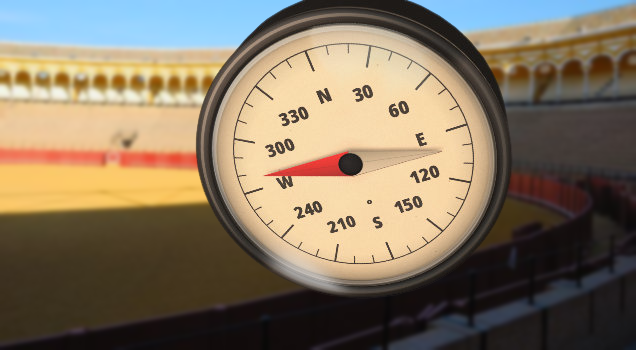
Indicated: value=280 unit=°
